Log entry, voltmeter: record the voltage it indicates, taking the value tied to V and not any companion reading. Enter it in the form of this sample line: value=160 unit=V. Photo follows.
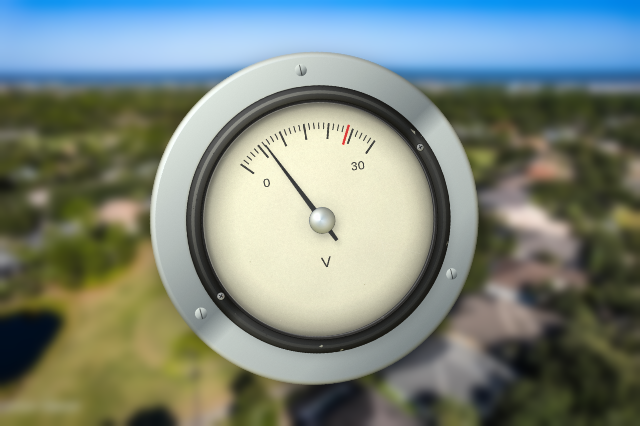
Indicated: value=6 unit=V
